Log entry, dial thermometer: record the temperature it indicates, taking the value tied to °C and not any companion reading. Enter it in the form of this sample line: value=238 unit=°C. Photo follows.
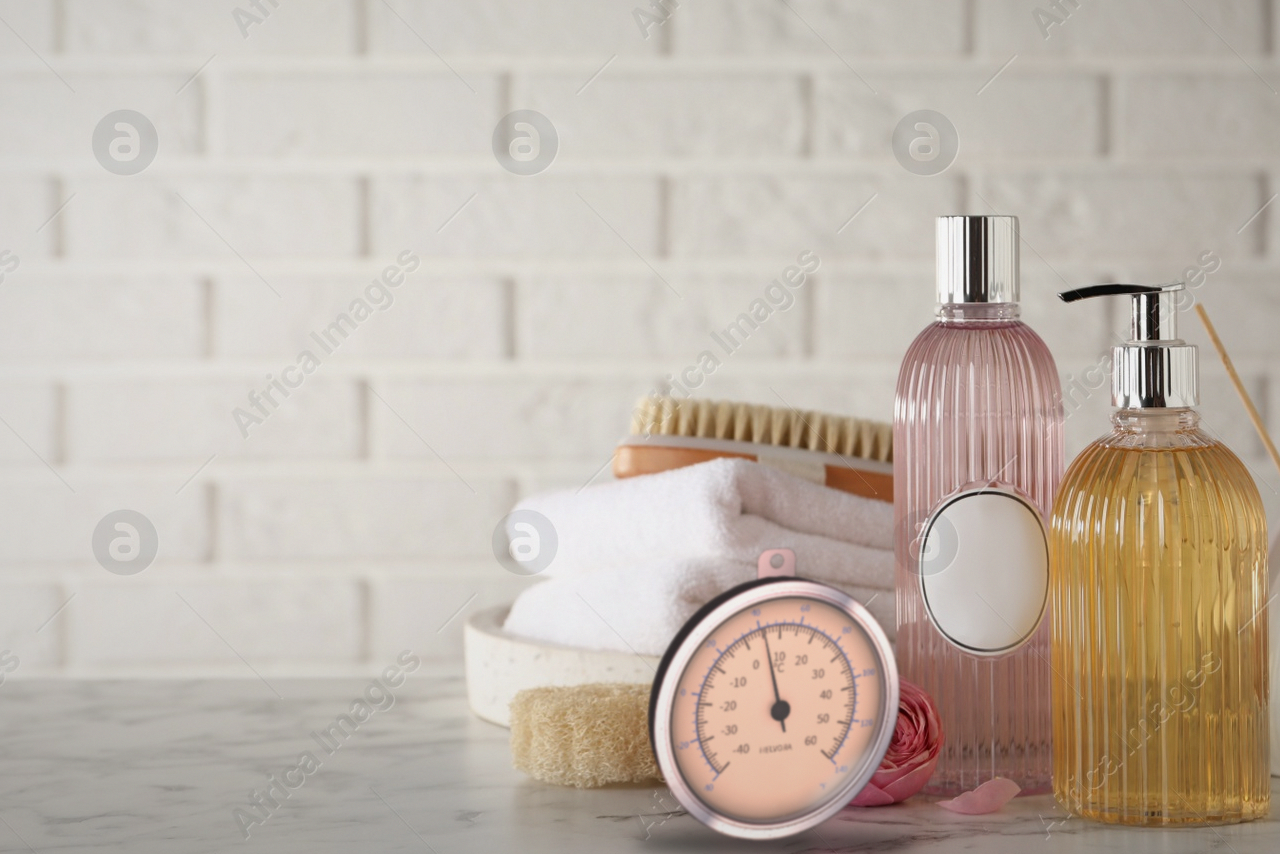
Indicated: value=5 unit=°C
